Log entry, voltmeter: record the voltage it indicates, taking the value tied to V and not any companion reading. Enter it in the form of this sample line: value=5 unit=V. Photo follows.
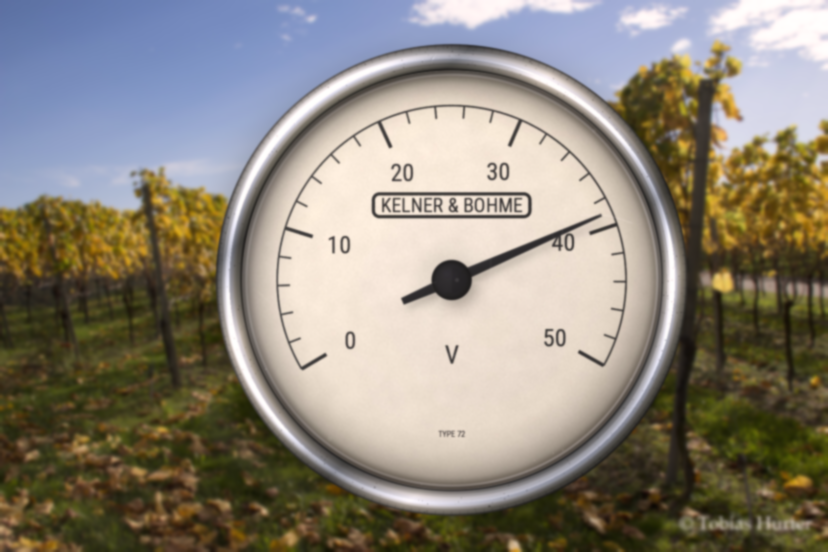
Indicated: value=39 unit=V
